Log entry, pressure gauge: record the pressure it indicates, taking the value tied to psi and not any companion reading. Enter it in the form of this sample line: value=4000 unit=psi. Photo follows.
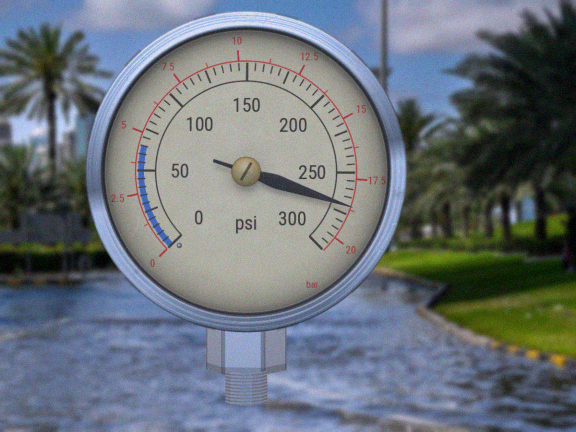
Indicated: value=270 unit=psi
